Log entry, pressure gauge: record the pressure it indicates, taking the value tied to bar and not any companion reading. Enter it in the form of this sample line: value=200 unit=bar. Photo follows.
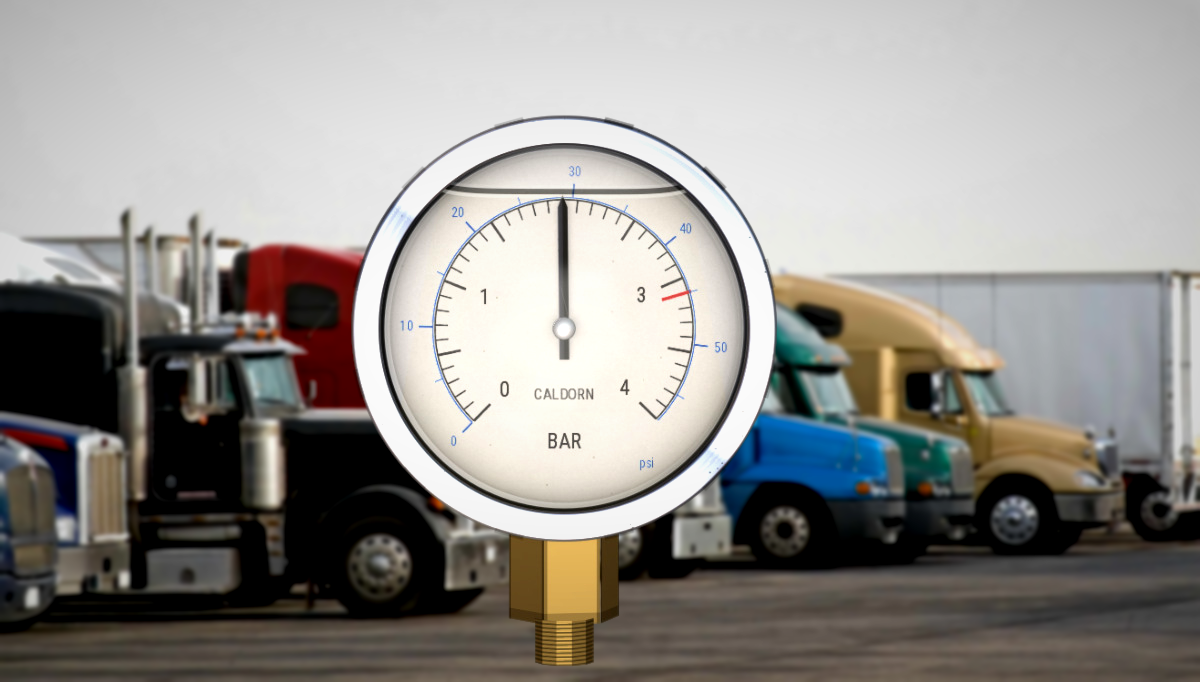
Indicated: value=2 unit=bar
